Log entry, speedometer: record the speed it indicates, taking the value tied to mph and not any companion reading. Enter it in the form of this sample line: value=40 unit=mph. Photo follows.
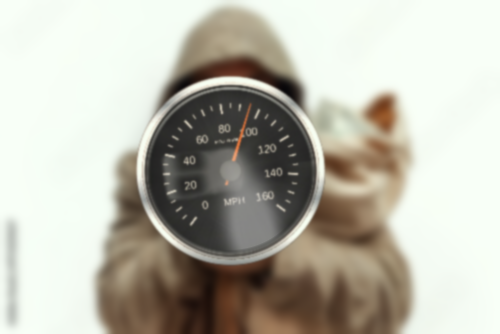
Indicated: value=95 unit=mph
